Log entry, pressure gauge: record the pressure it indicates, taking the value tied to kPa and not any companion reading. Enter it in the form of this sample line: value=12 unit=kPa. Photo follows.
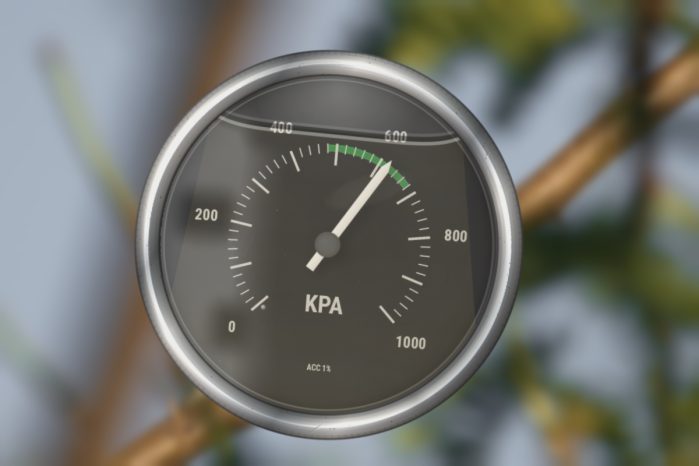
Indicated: value=620 unit=kPa
